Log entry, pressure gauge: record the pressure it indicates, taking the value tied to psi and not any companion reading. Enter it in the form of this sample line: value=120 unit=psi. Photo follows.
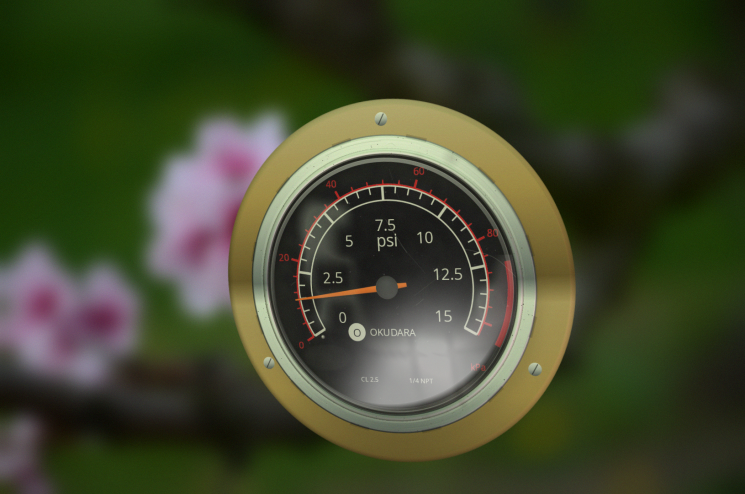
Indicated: value=1.5 unit=psi
